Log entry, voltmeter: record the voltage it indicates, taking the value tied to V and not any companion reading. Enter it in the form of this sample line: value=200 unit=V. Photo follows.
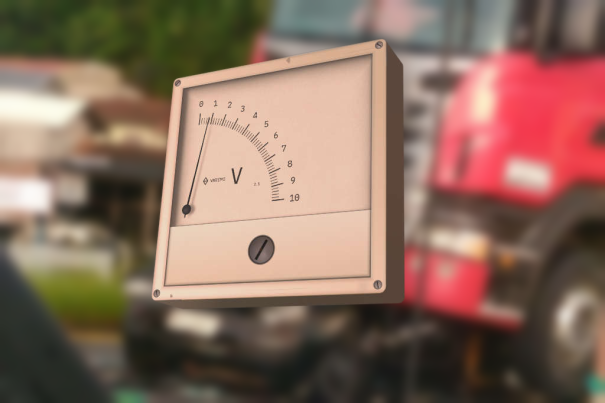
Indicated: value=1 unit=V
